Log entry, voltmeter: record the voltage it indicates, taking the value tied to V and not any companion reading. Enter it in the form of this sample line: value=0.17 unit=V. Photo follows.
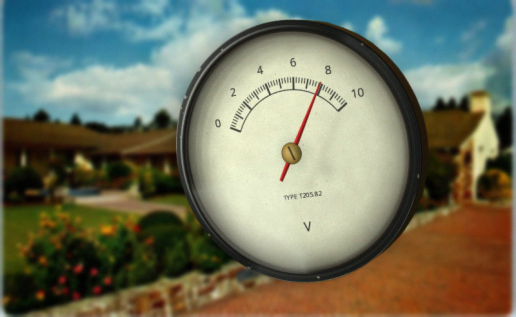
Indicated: value=8 unit=V
